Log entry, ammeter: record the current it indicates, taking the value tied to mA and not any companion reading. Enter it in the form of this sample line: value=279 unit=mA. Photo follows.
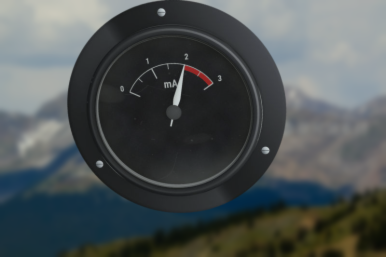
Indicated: value=2 unit=mA
